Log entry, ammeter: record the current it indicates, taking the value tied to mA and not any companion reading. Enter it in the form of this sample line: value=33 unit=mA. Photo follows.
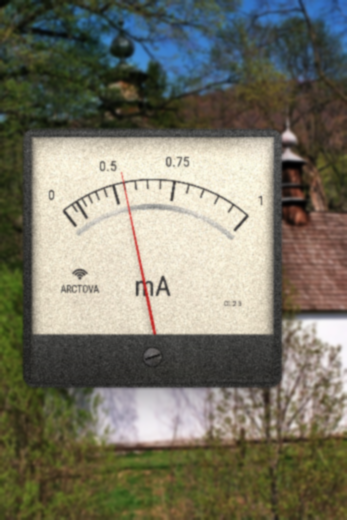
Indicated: value=0.55 unit=mA
